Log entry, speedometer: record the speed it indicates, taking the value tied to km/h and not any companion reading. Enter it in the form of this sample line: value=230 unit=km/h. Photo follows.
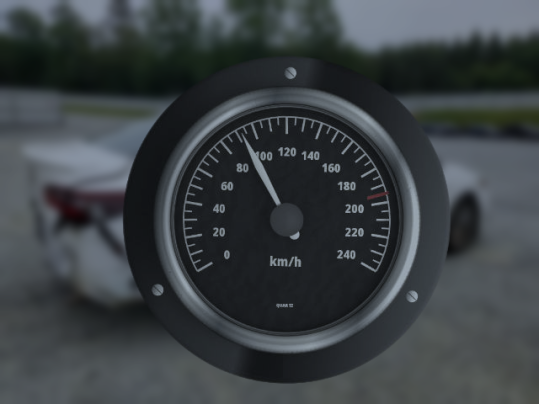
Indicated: value=92.5 unit=km/h
